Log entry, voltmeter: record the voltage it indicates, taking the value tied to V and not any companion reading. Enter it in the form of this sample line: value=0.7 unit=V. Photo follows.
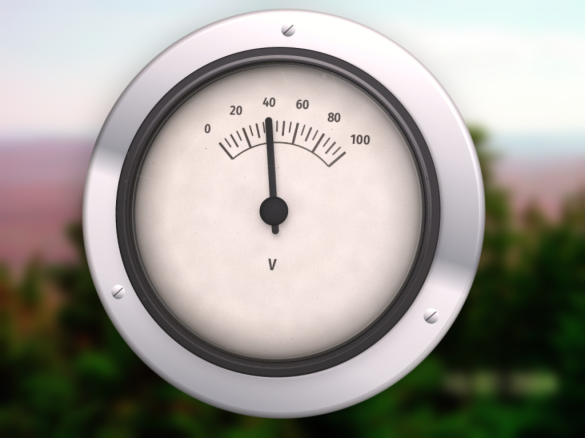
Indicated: value=40 unit=V
